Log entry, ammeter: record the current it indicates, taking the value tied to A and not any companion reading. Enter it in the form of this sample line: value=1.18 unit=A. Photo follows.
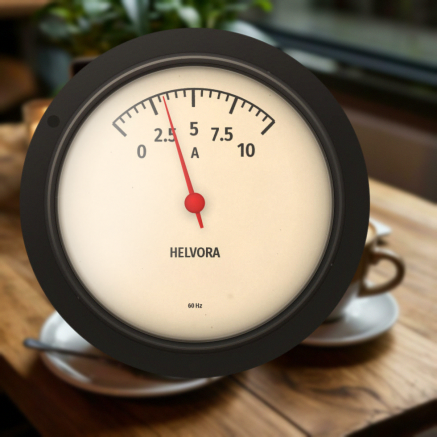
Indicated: value=3.25 unit=A
